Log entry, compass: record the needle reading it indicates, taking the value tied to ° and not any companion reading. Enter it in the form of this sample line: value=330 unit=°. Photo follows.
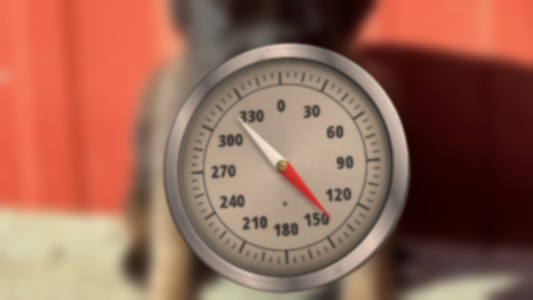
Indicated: value=140 unit=°
